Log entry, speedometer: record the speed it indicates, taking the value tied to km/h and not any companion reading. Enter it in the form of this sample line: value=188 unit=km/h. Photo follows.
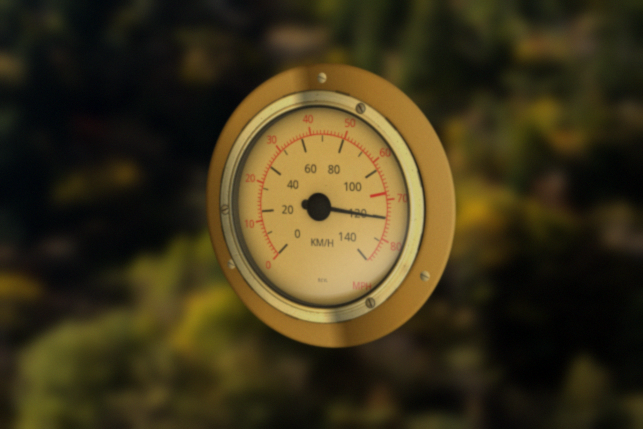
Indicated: value=120 unit=km/h
